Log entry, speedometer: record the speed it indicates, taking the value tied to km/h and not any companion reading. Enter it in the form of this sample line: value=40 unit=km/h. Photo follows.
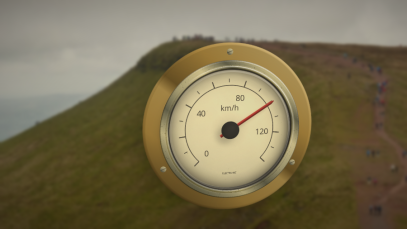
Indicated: value=100 unit=km/h
